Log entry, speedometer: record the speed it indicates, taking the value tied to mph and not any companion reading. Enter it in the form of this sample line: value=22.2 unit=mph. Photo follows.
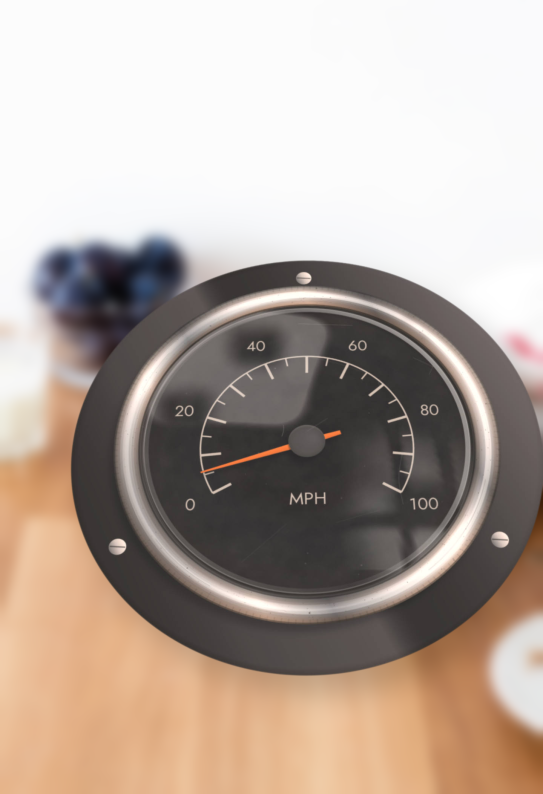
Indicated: value=5 unit=mph
